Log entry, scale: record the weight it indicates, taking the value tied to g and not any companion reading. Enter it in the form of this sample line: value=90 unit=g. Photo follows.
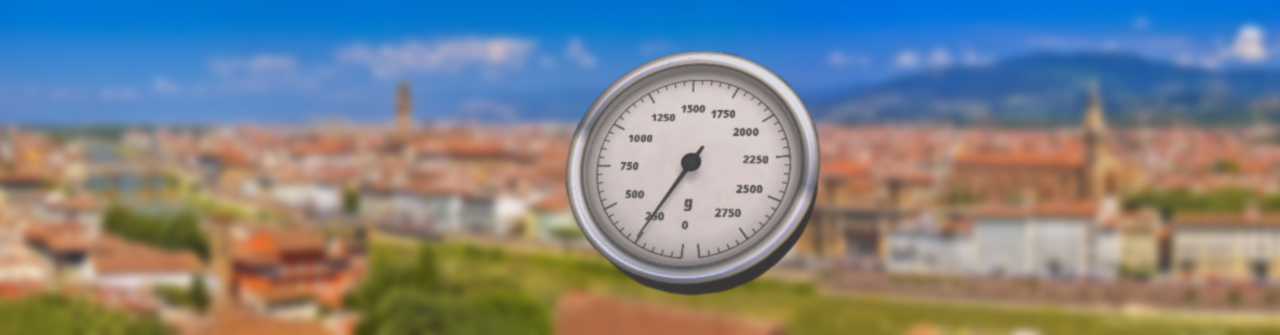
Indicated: value=250 unit=g
